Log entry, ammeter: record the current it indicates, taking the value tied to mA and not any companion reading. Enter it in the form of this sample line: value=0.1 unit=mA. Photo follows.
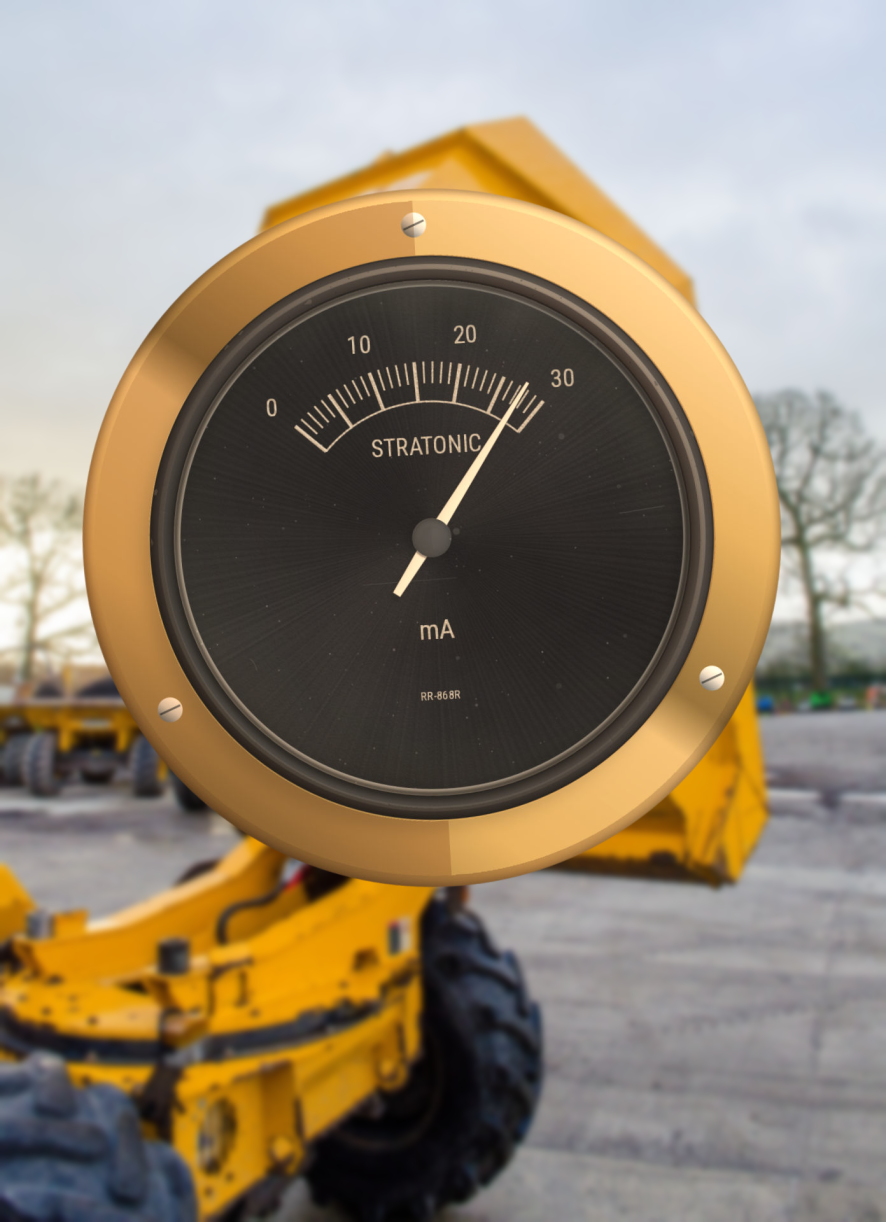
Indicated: value=27.5 unit=mA
